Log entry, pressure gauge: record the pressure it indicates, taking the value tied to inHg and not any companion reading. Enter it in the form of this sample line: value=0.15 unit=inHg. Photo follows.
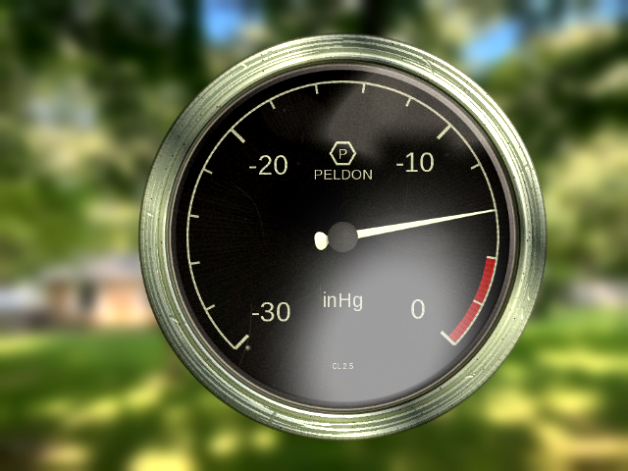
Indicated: value=-6 unit=inHg
